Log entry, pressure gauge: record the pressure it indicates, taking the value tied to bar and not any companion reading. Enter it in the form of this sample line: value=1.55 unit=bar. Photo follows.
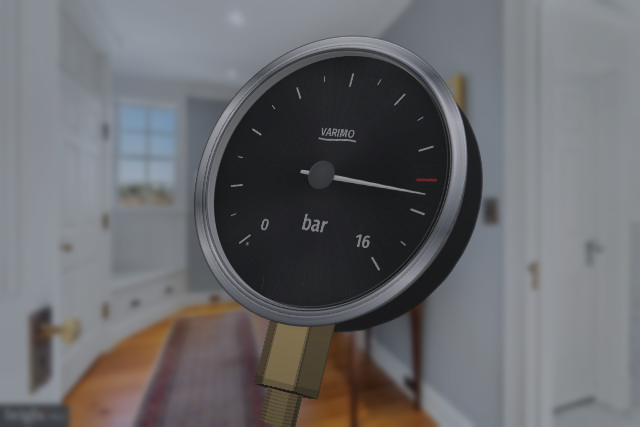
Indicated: value=13.5 unit=bar
